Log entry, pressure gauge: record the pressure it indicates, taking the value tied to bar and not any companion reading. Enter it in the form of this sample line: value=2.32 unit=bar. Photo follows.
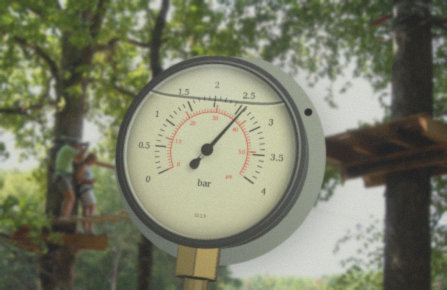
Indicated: value=2.6 unit=bar
